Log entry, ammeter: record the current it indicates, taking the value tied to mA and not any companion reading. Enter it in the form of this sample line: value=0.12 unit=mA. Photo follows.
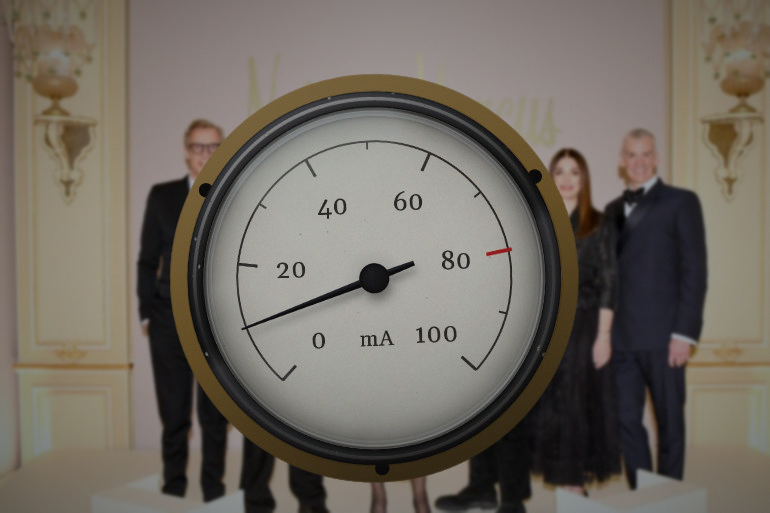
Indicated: value=10 unit=mA
